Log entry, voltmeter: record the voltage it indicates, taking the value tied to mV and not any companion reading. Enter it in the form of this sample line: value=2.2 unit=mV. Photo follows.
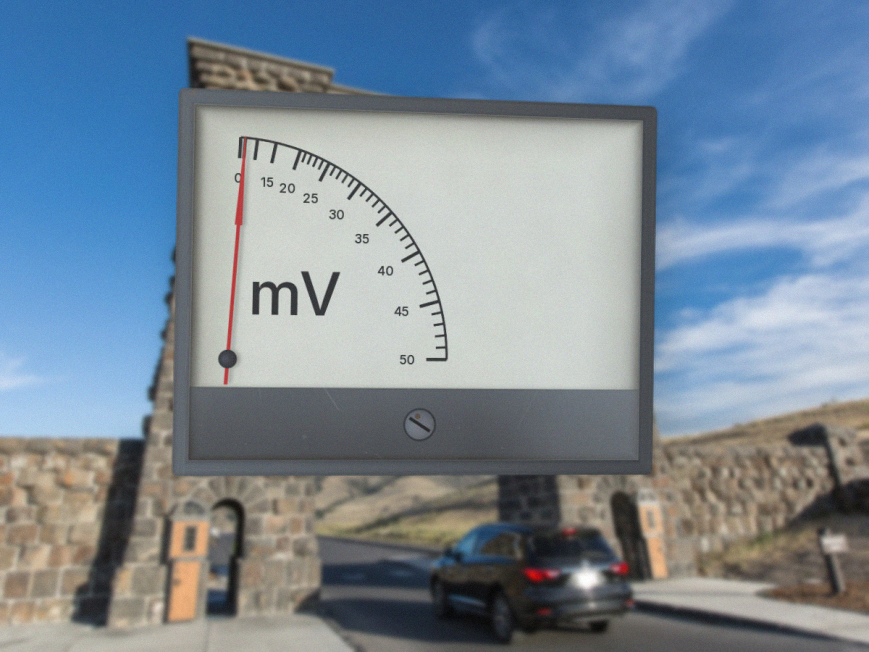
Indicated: value=5 unit=mV
